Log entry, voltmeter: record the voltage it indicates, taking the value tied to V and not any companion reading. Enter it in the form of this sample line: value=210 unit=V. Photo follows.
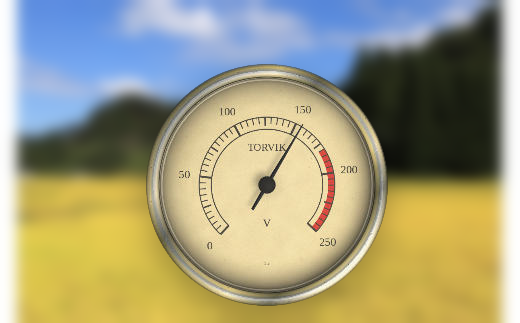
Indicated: value=155 unit=V
